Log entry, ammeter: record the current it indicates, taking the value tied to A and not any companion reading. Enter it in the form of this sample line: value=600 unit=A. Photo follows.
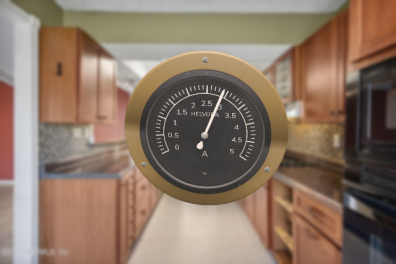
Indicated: value=2.9 unit=A
